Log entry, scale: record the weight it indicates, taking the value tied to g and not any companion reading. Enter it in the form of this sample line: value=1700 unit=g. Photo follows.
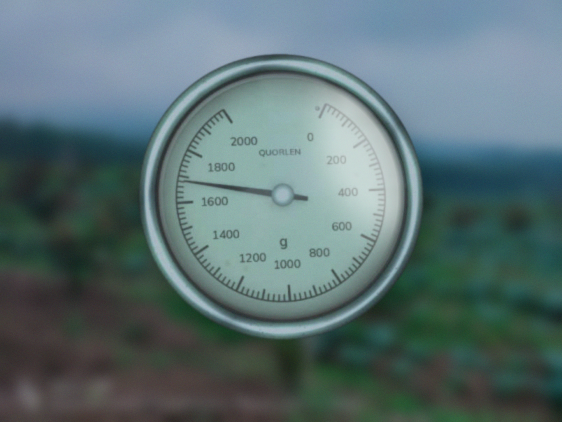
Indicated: value=1680 unit=g
